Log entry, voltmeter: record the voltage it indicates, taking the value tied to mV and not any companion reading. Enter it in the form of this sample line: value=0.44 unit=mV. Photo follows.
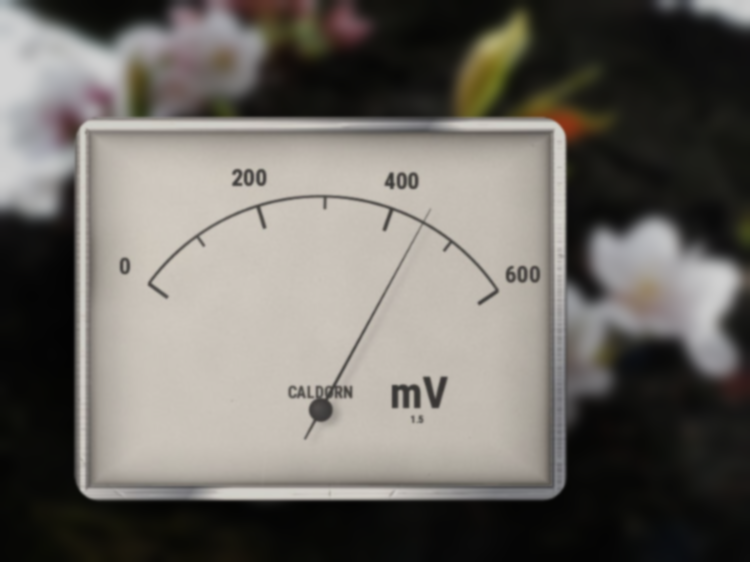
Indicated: value=450 unit=mV
